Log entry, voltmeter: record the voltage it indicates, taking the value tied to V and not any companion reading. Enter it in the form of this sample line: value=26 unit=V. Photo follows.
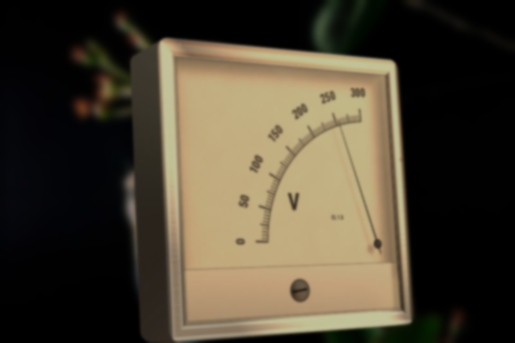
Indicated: value=250 unit=V
